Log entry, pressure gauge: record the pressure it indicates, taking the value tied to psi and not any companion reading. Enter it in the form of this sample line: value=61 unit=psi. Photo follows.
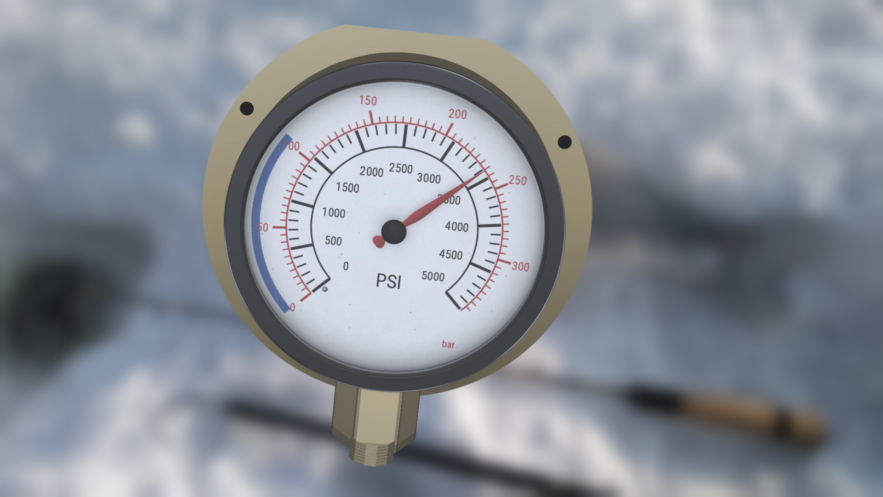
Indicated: value=3400 unit=psi
